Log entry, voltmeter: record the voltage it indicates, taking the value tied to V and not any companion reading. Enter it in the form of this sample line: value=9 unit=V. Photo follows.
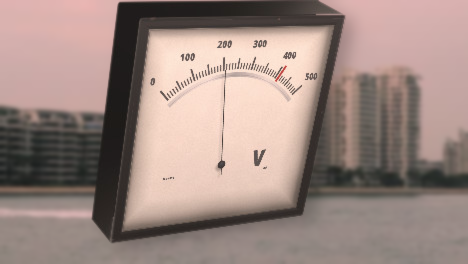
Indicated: value=200 unit=V
